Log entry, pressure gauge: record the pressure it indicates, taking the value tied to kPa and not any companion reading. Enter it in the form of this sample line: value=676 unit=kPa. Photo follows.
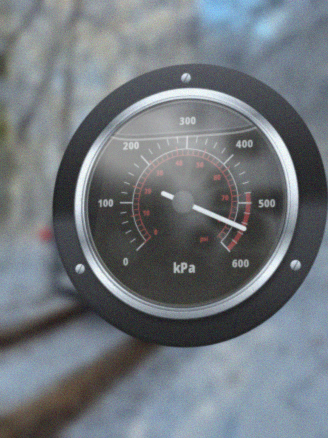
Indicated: value=550 unit=kPa
